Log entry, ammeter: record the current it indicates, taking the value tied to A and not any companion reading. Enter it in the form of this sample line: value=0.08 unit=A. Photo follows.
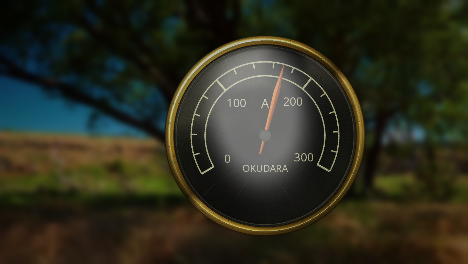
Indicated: value=170 unit=A
